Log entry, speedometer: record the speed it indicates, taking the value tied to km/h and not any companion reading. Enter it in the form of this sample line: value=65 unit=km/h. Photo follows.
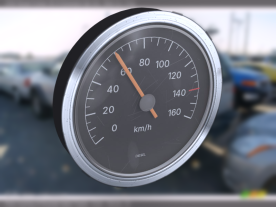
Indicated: value=60 unit=km/h
